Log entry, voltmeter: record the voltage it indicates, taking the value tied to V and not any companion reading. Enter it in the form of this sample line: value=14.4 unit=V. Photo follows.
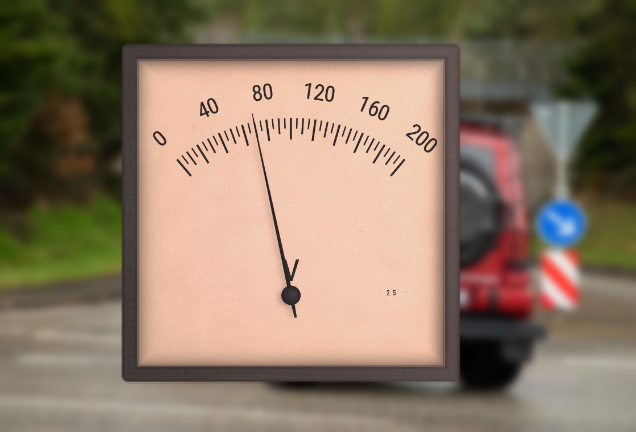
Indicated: value=70 unit=V
